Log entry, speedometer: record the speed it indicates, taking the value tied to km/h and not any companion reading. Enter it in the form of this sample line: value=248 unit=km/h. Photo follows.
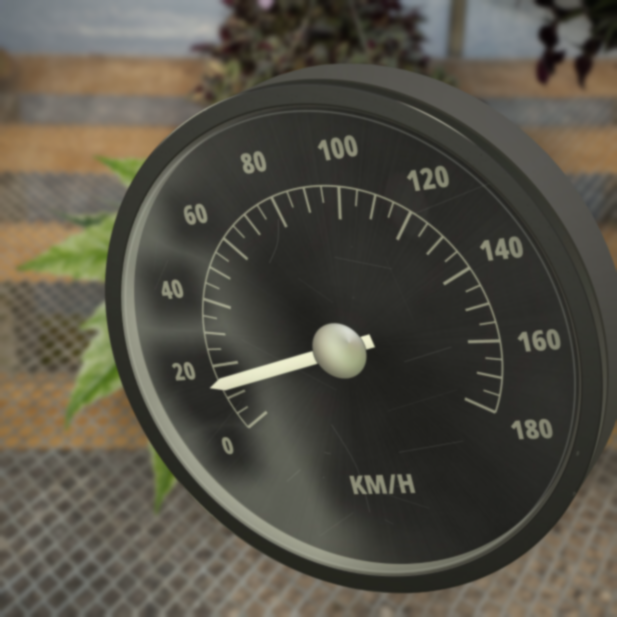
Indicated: value=15 unit=km/h
